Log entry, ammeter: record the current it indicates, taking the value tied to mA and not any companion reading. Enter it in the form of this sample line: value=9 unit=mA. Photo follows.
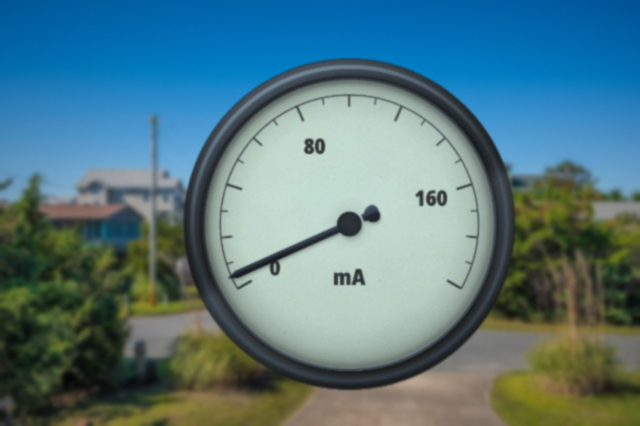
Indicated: value=5 unit=mA
